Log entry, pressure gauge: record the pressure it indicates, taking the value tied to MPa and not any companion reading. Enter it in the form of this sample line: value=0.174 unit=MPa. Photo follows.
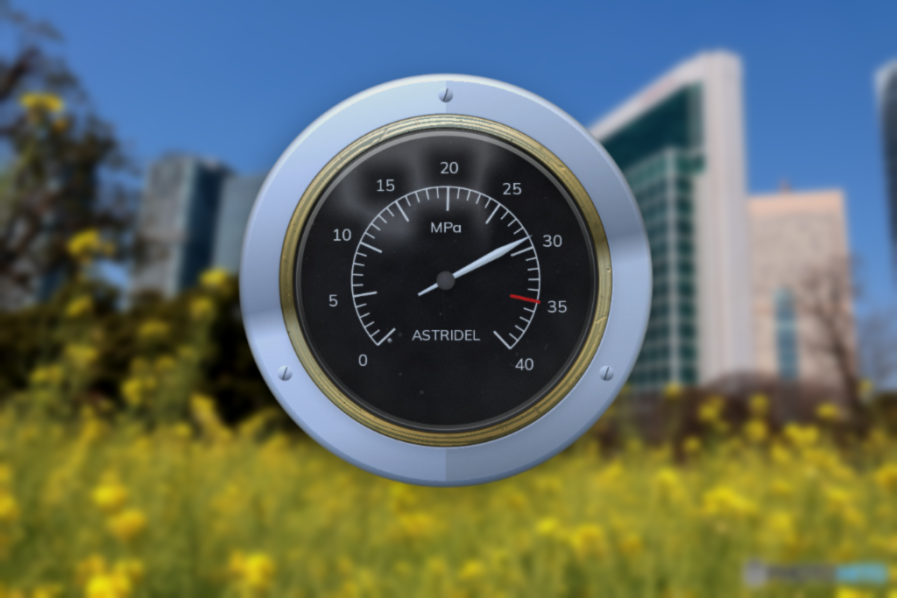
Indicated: value=29 unit=MPa
